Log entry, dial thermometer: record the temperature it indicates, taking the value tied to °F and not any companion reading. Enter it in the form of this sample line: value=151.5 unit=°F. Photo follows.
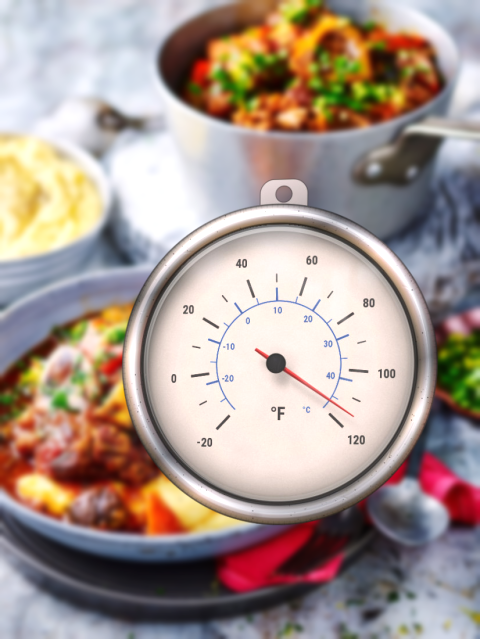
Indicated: value=115 unit=°F
